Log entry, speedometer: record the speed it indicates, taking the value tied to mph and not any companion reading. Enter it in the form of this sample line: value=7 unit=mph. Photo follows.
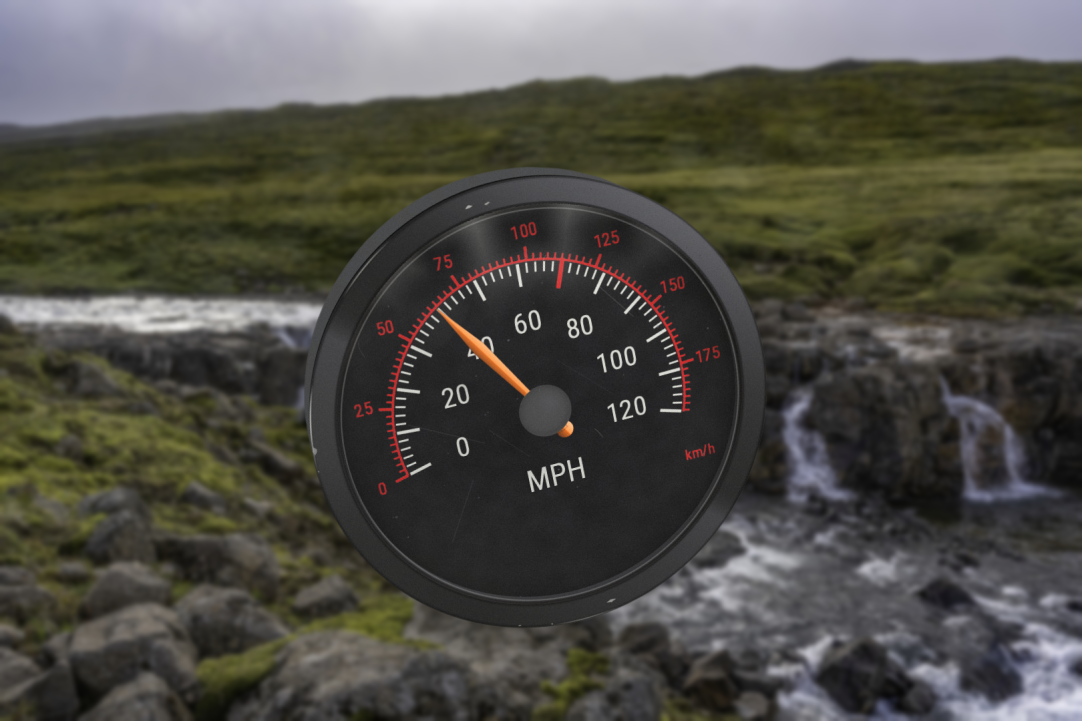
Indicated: value=40 unit=mph
